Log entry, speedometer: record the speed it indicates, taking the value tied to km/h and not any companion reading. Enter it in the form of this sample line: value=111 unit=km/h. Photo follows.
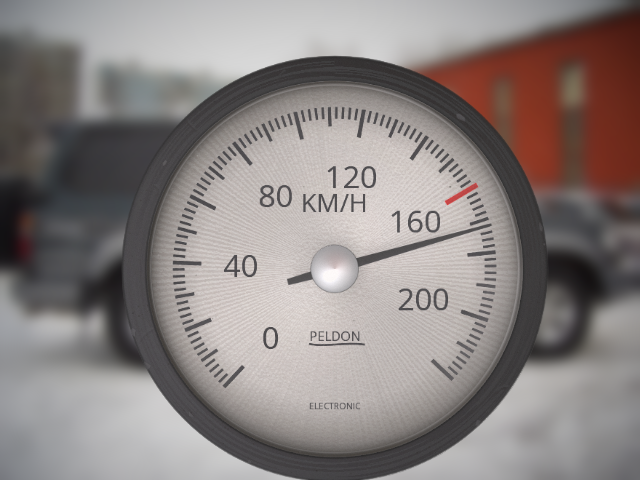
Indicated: value=172 unit=km/h
